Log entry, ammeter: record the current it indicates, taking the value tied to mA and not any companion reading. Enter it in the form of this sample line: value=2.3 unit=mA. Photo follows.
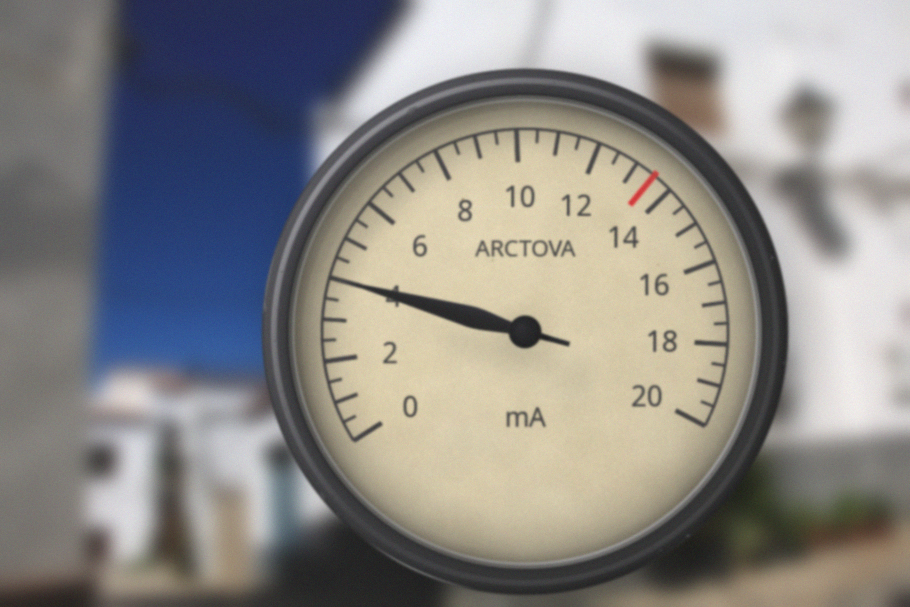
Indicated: value=4 unit=mA
